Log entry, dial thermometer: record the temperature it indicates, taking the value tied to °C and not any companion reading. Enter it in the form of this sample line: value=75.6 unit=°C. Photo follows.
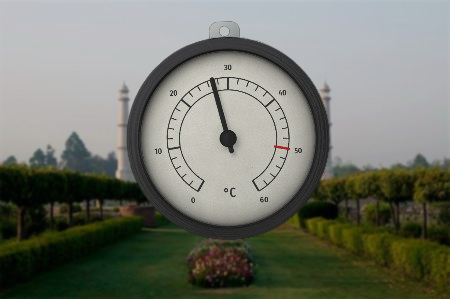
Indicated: value=27 unit=°C
